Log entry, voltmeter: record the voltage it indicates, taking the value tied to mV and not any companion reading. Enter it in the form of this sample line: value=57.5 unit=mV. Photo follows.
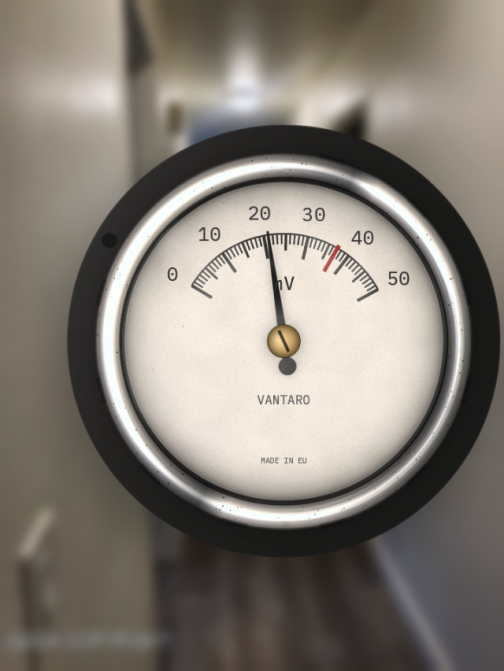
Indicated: value=21 unit=mV
